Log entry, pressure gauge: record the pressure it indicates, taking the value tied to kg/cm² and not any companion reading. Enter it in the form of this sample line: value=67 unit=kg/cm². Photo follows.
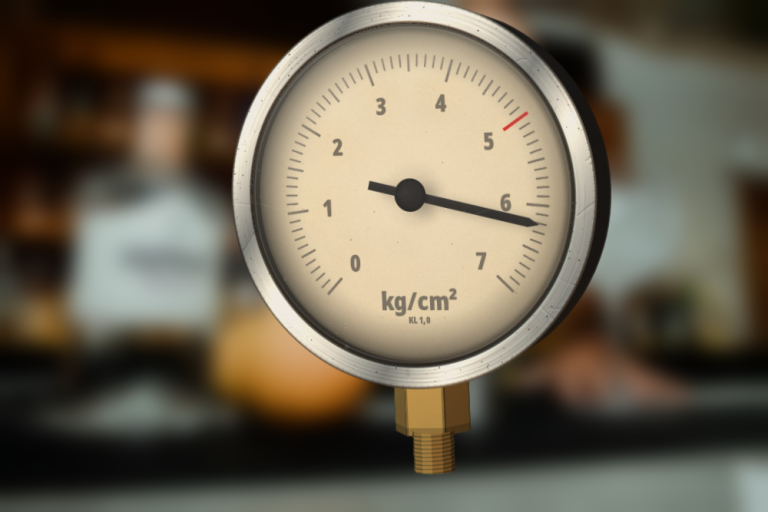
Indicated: value=6.2 unit=kg/cm²
